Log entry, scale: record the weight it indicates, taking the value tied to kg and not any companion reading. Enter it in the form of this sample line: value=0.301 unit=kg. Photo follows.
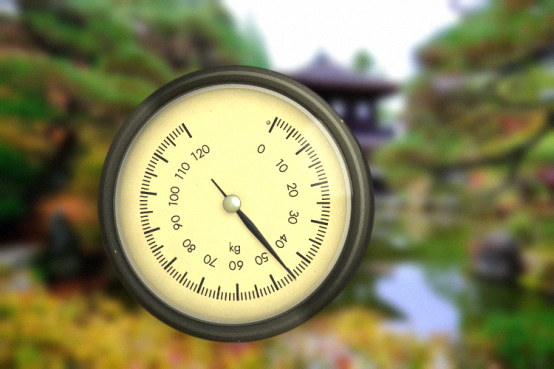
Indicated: value=45 unit=kg
